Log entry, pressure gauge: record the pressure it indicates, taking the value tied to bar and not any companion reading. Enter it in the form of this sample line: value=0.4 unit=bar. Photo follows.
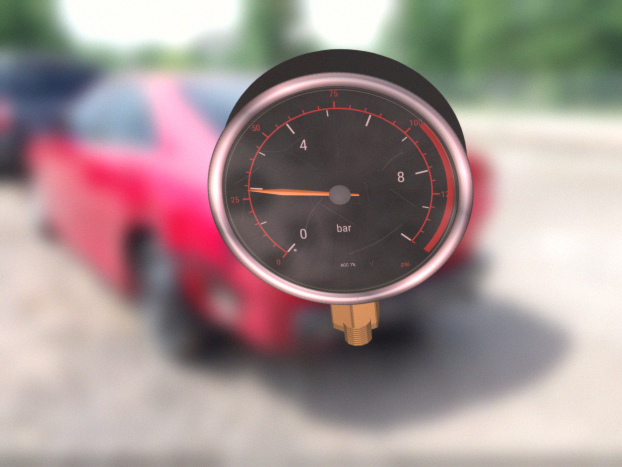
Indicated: value=2 unit=bar
